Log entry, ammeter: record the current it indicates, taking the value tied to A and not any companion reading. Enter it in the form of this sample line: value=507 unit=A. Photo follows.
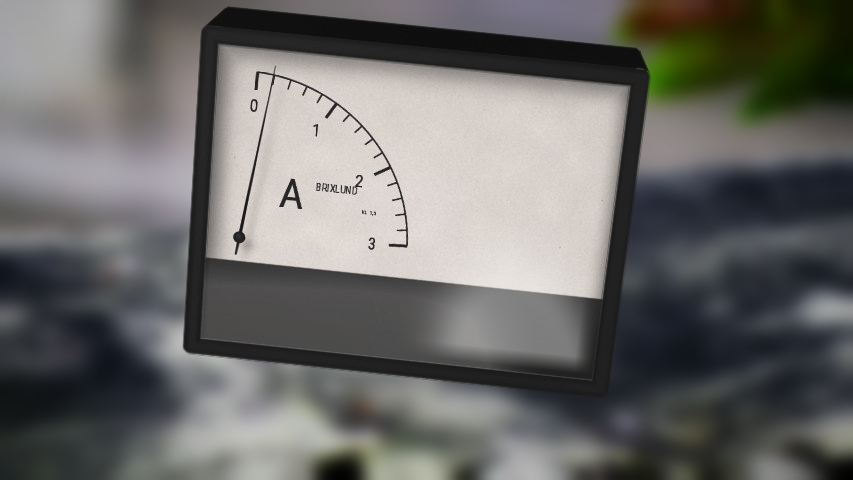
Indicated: value=0.2 unit=A
